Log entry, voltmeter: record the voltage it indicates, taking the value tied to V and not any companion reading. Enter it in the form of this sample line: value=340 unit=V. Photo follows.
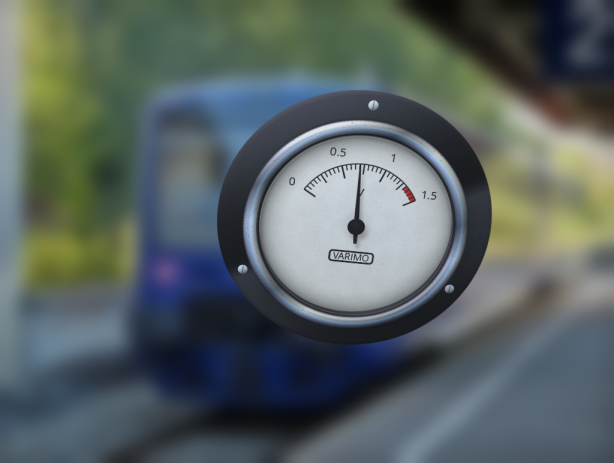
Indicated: value=0.7 unit=V
